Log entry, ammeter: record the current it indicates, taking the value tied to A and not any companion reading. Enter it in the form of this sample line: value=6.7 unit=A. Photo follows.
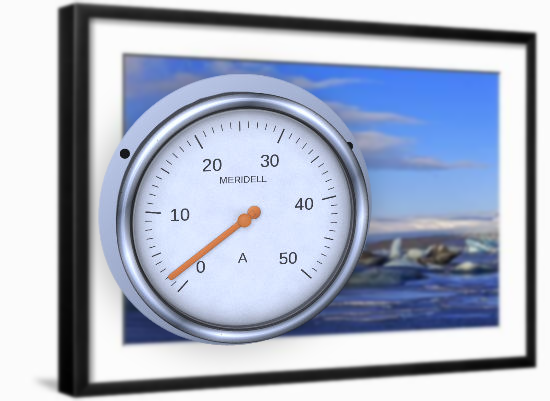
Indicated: value=2 unit=A
